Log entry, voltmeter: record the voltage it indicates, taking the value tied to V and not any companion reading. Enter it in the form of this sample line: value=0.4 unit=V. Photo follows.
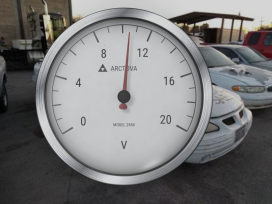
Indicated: value=10.5 unit=V
